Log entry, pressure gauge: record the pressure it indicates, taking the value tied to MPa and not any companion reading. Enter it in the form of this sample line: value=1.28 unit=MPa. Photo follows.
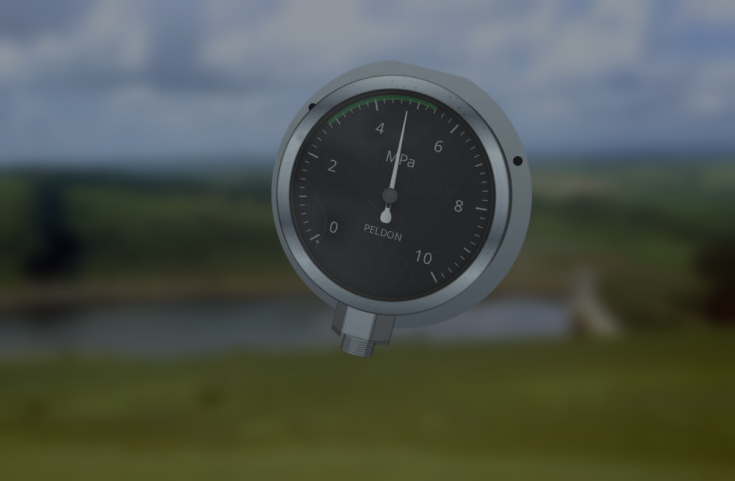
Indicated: value=4.8 unit=MPa
